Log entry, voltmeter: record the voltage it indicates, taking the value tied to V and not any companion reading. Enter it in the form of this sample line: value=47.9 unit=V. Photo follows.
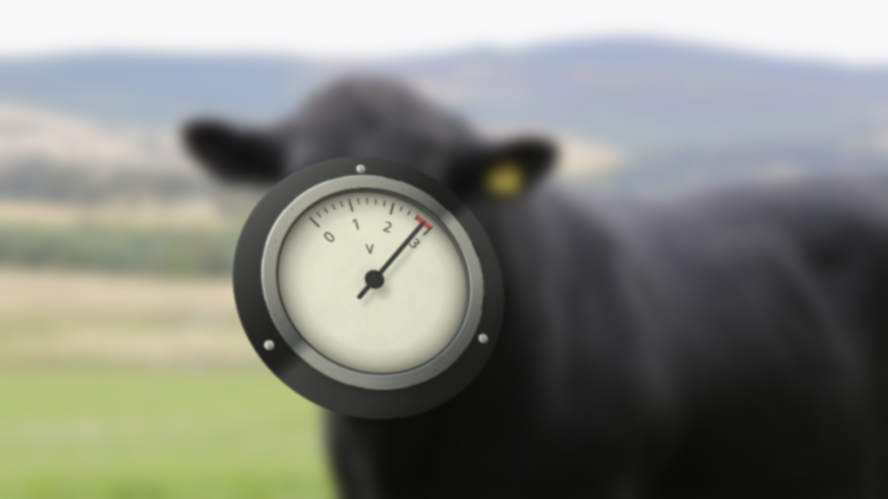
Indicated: value=2.8 unit=V
